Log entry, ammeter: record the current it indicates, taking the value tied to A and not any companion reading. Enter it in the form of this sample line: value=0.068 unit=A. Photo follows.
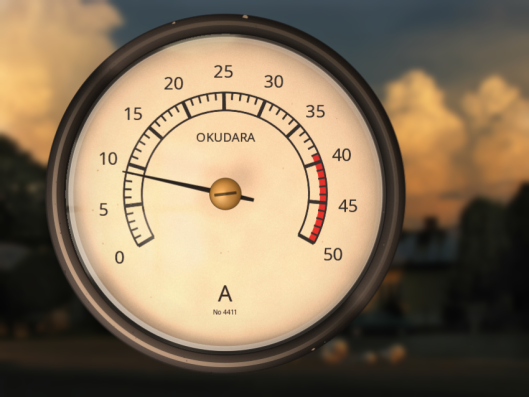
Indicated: value=9 unit=A
